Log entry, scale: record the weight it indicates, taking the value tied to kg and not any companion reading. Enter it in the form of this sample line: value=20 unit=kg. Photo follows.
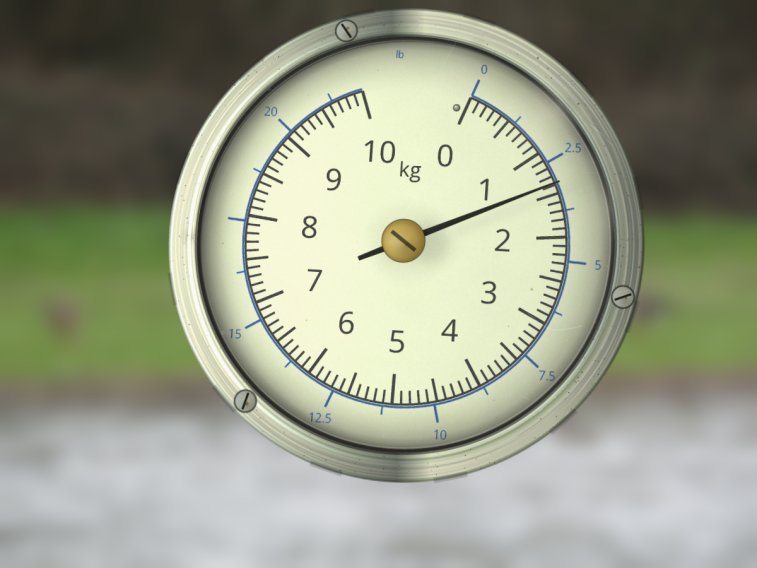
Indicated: value=1.4 unit=kg
